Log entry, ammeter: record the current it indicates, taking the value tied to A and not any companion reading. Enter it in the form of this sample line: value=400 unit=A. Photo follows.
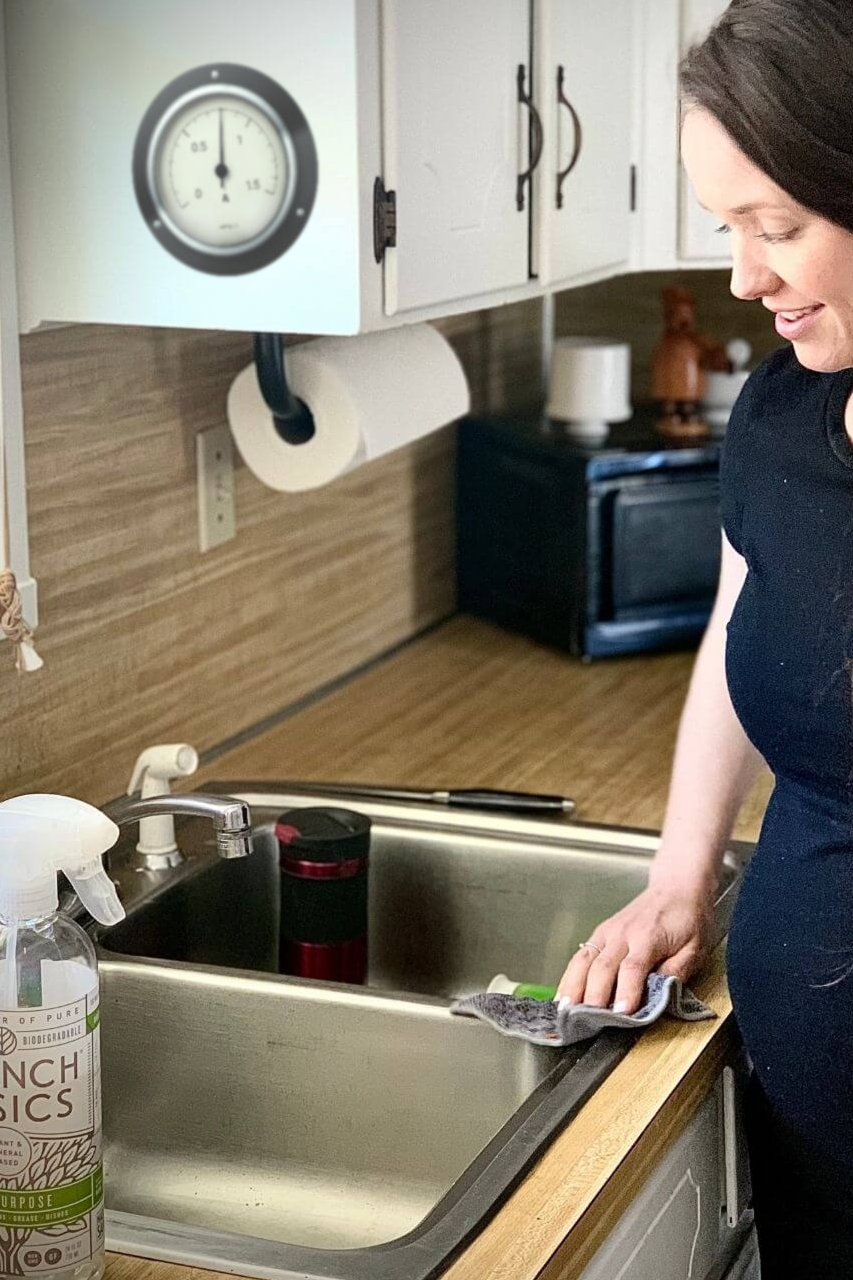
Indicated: value=0.8 unit=A
